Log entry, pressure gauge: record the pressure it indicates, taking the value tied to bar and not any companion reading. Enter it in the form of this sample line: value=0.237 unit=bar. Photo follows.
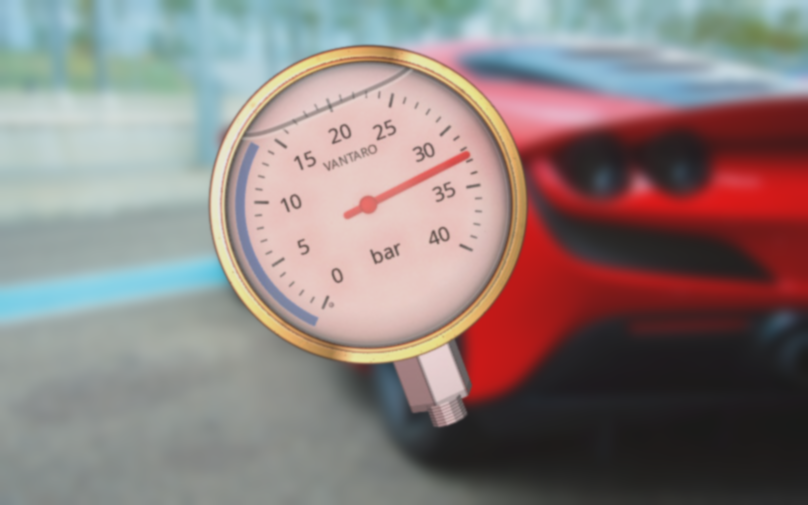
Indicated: value=32.5 unit=bar
